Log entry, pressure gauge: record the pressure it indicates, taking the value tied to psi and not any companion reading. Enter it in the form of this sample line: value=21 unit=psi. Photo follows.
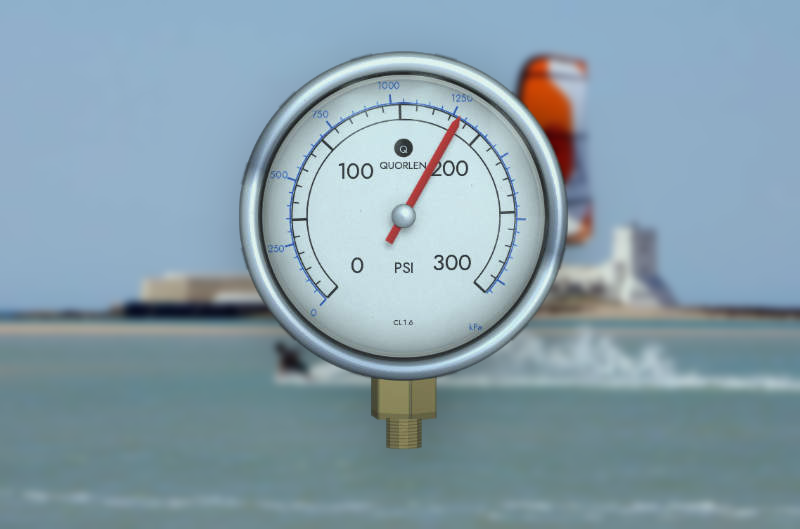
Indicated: value=185 unit=psi
